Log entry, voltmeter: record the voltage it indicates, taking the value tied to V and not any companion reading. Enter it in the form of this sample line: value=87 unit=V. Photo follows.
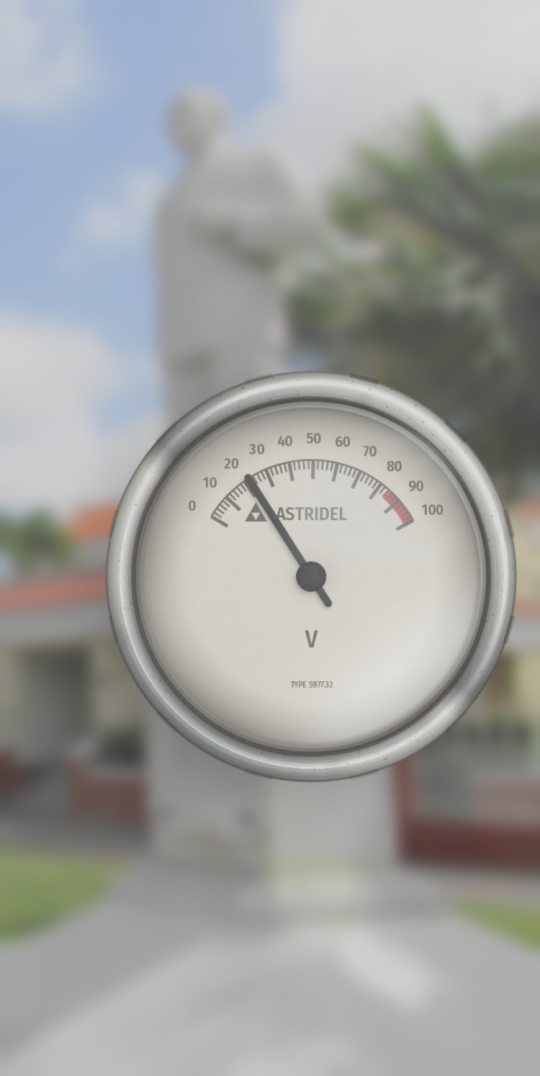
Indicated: value=22 unit=V
